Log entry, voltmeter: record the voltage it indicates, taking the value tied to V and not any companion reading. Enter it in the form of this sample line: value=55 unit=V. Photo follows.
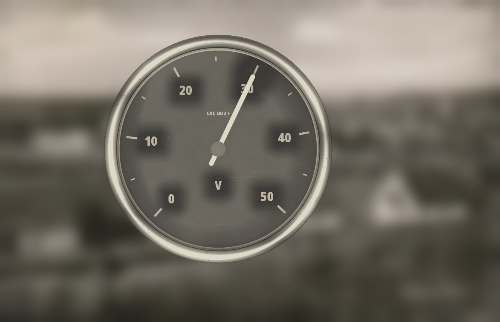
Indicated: value=30 unit=V
